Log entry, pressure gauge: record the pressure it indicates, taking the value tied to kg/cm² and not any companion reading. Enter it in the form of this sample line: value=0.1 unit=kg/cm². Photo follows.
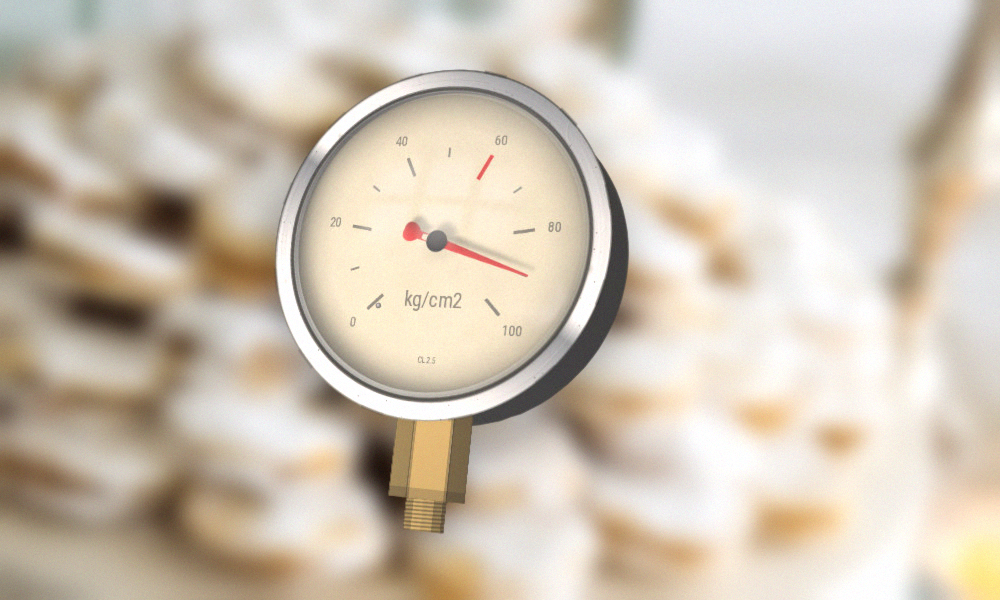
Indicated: value=90 unit=kg/cm²
